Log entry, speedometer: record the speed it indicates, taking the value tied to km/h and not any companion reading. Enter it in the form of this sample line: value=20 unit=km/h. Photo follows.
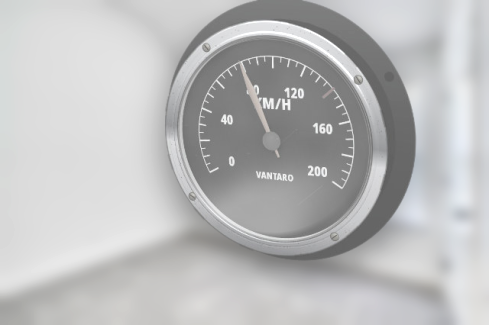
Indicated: value=80 unit=km/h
